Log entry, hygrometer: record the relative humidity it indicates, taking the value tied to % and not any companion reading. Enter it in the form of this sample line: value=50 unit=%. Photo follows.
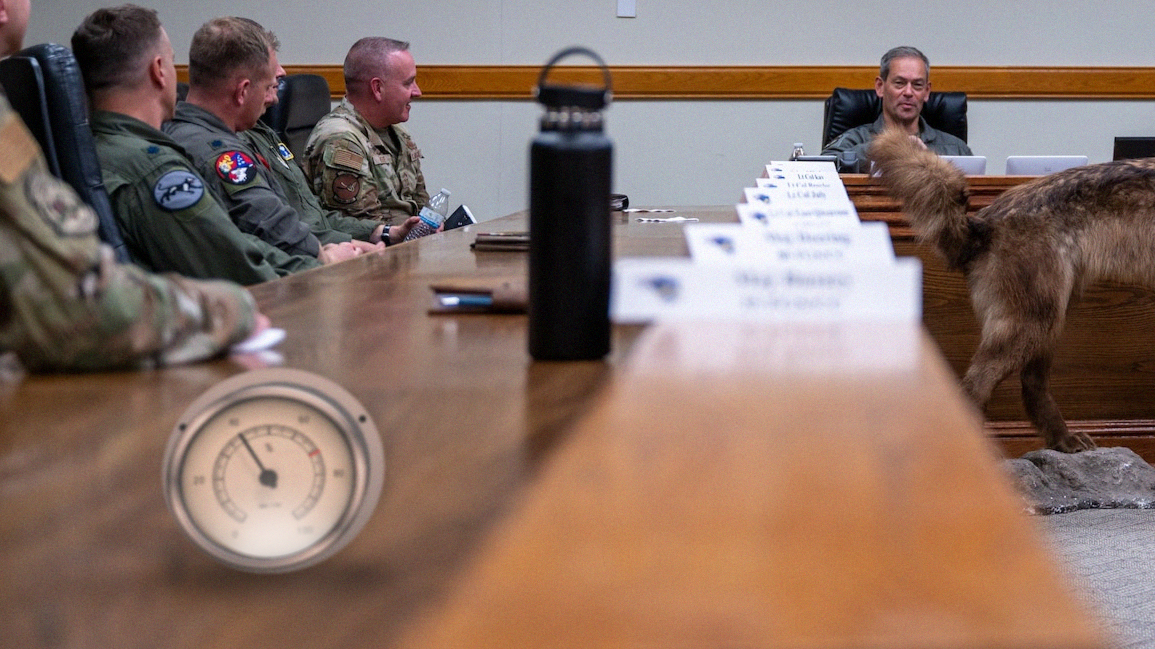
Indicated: value=40 unit=%
